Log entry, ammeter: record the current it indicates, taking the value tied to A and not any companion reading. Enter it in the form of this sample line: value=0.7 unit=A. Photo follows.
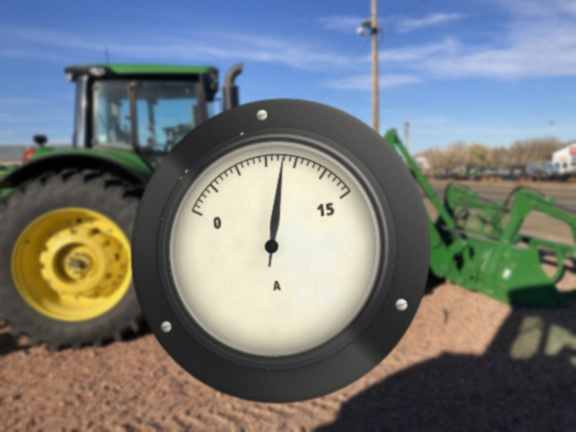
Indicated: value=9 unit=A
